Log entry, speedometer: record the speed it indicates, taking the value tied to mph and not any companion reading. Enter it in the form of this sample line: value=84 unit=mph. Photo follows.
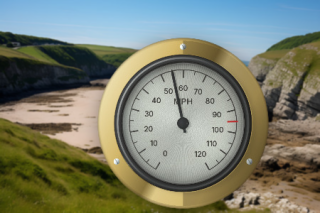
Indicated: value=55 unit=mph
